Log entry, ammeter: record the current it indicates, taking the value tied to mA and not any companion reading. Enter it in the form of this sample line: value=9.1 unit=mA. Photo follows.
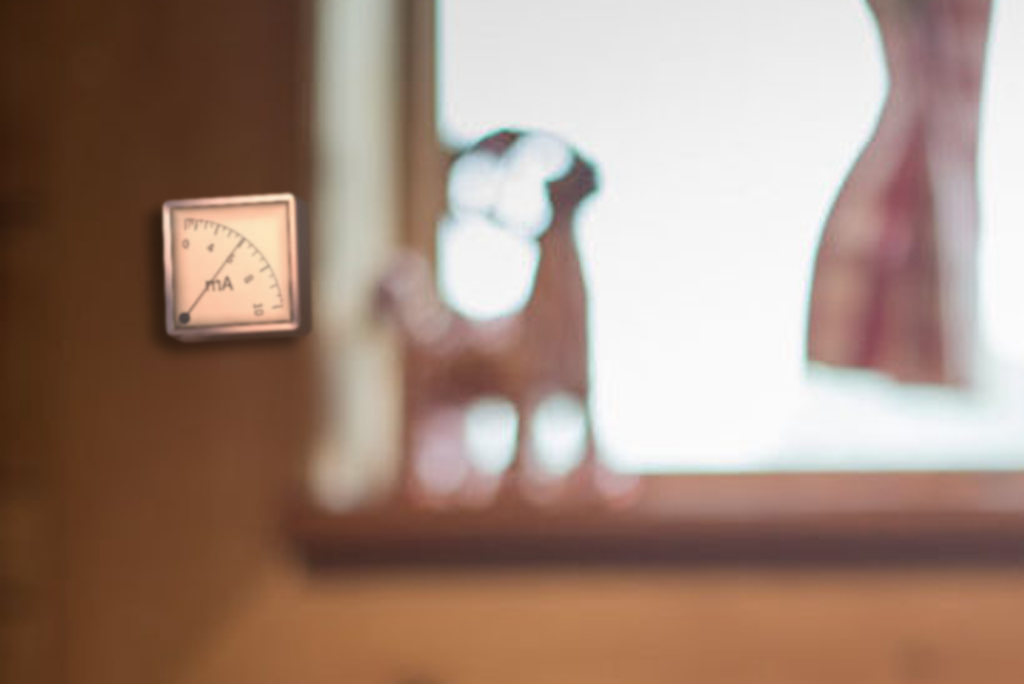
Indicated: value=6 unit=mA
